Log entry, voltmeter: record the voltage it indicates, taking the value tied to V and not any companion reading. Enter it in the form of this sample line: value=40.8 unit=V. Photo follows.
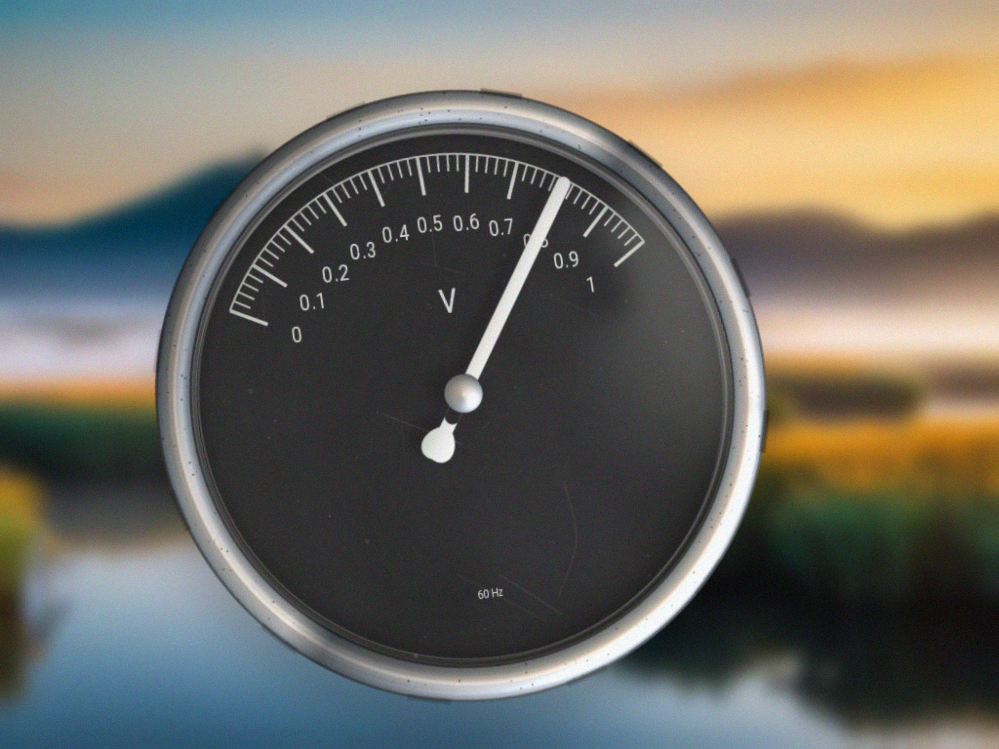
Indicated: value=0.8 unit=V
